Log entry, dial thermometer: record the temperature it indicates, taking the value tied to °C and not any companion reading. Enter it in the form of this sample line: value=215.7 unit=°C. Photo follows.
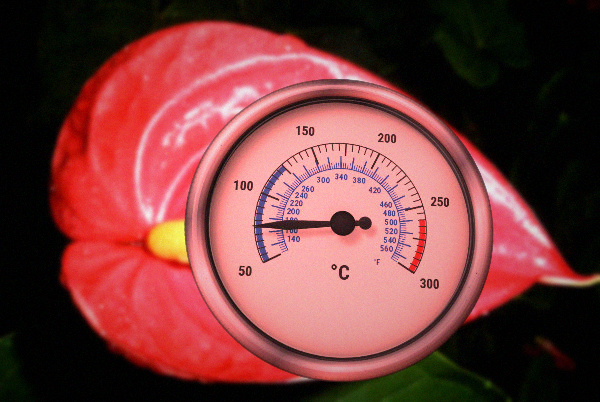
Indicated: value=75 unit=°C
